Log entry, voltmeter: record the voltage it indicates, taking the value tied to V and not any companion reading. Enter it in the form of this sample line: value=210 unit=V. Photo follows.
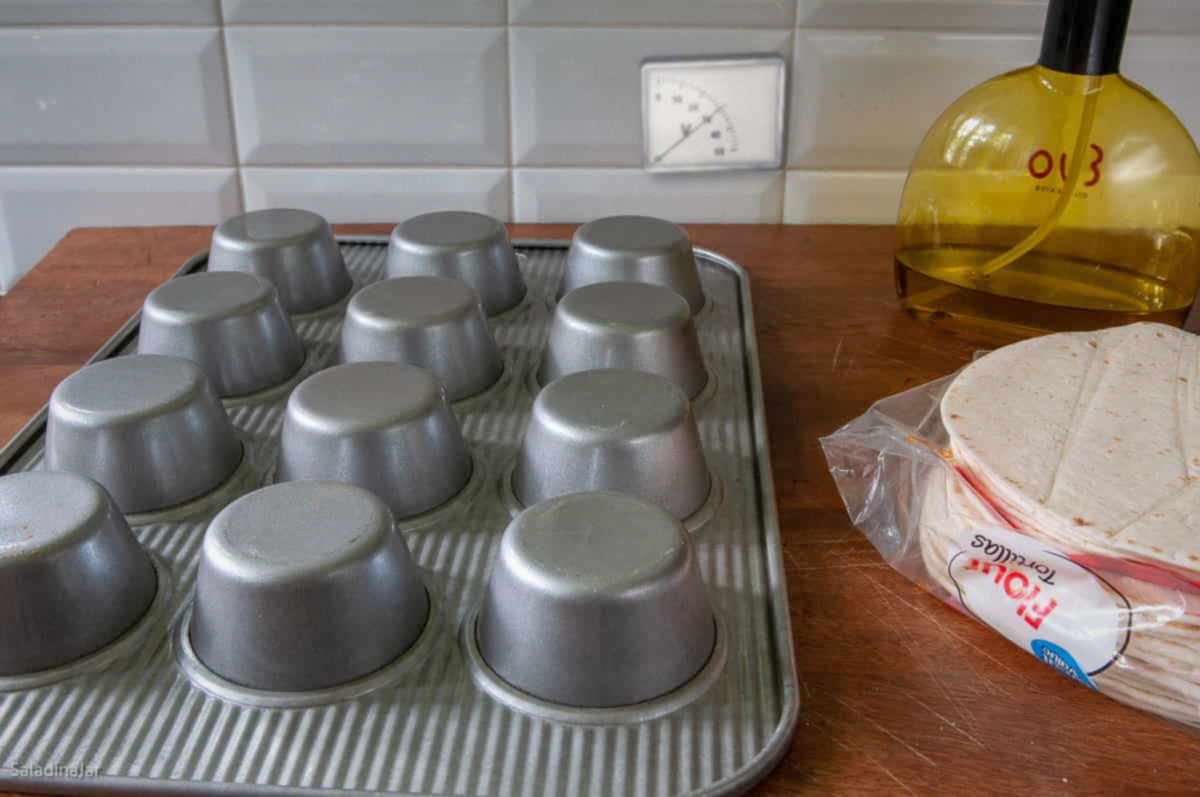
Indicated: value=30 unit=V
